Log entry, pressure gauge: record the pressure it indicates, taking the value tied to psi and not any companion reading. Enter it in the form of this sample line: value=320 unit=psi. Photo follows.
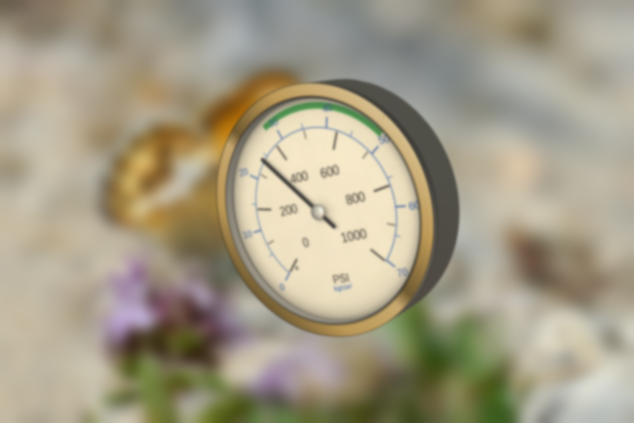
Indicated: value=350 unit=psi
